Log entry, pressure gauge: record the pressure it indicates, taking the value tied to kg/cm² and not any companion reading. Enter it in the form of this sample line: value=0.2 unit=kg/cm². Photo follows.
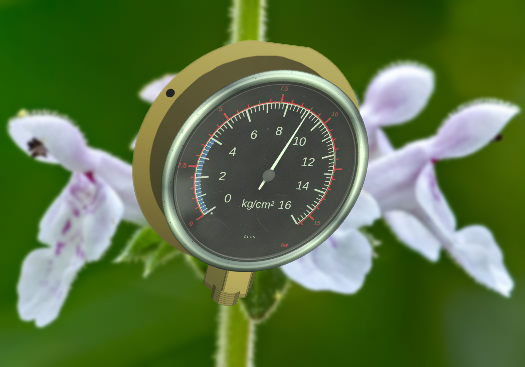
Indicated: value=9 unit=kg/cm²
